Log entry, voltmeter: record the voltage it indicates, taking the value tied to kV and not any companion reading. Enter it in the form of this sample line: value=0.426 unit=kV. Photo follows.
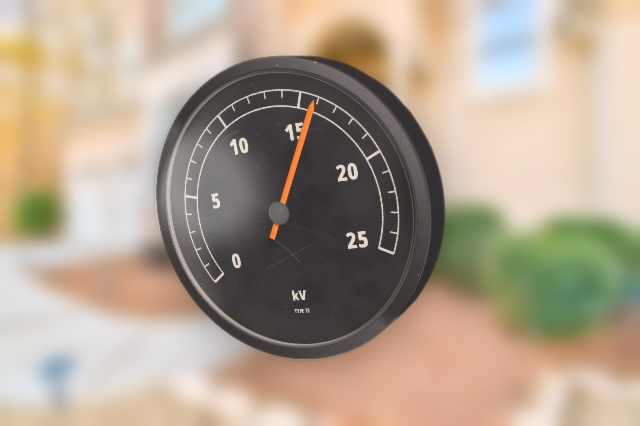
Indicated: value=16 unit=kV
